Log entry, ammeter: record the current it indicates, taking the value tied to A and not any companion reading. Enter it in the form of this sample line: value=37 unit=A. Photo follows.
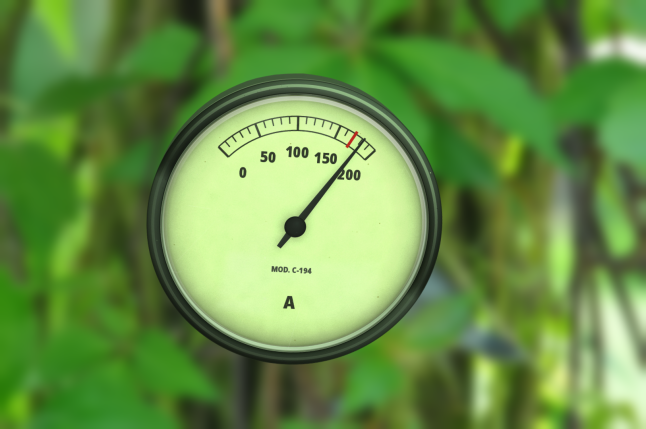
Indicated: value=180 unit=A
